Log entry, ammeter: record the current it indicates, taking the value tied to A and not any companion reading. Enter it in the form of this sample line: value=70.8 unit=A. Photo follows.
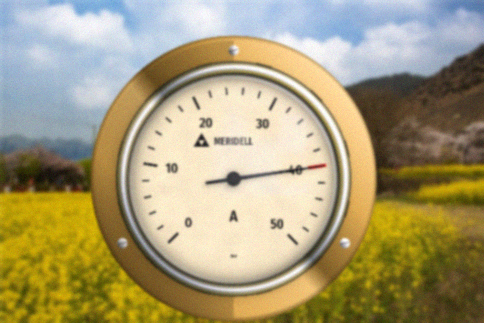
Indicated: value=40 unit=A
